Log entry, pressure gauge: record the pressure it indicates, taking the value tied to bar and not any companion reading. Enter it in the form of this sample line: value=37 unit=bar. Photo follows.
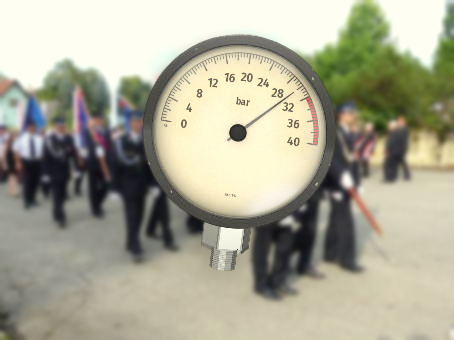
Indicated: value=30 unit=bar
